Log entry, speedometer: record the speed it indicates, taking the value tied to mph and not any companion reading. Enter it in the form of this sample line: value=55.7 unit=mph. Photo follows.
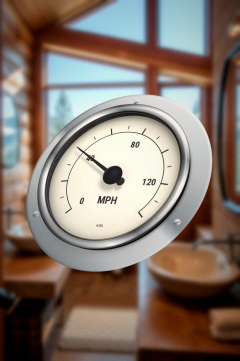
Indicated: value=40 unit=mph
